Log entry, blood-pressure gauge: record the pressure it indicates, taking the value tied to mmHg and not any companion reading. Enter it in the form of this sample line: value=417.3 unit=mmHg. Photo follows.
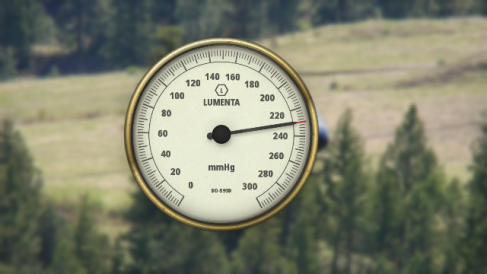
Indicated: value=230 unit=mmHg
